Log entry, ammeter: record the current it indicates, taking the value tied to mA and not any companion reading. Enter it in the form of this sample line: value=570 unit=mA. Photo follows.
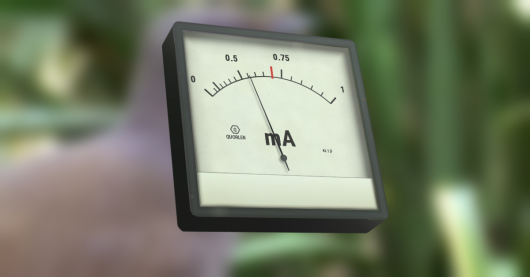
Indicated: value=0.55 unit=mA
